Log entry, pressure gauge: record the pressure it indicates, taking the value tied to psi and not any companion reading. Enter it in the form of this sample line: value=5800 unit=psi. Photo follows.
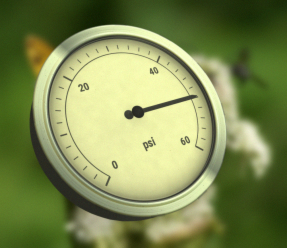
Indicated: value=50 unit=psi
